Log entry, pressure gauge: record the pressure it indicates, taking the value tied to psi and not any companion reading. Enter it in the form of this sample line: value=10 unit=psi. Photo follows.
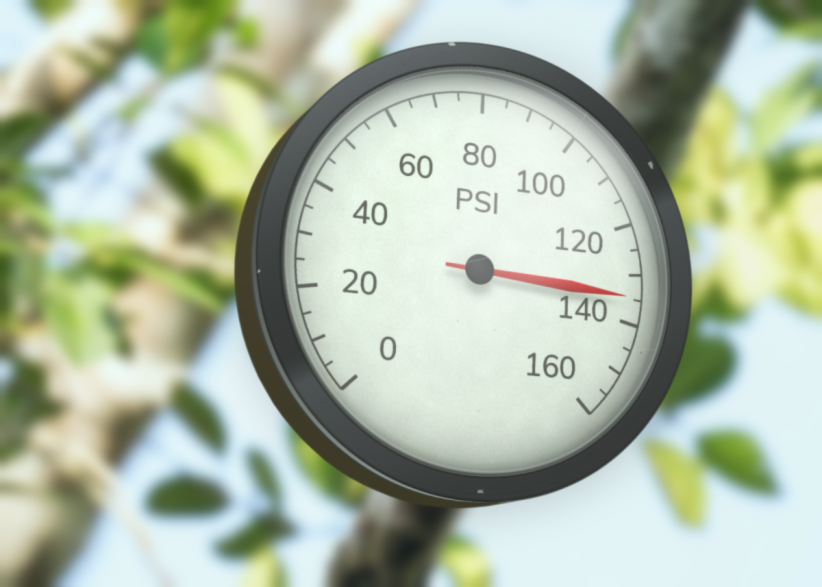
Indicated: value=135 unit=psi
